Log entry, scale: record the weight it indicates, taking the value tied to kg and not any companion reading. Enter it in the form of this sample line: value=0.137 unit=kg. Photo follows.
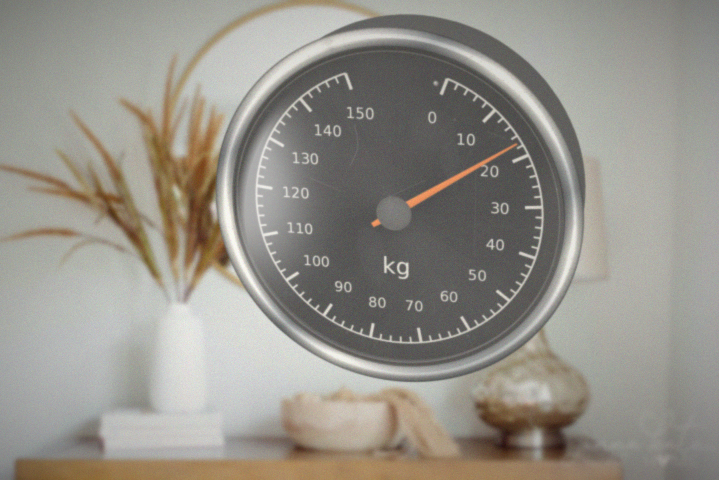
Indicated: value=17 unit=kg
